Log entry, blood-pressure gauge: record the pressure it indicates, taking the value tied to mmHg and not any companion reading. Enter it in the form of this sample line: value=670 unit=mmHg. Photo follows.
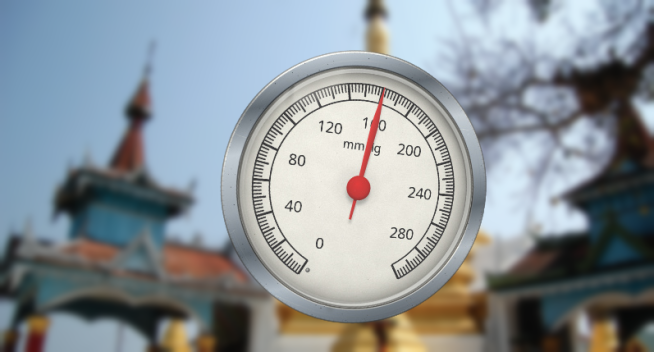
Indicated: value=160 unit=mmHg
